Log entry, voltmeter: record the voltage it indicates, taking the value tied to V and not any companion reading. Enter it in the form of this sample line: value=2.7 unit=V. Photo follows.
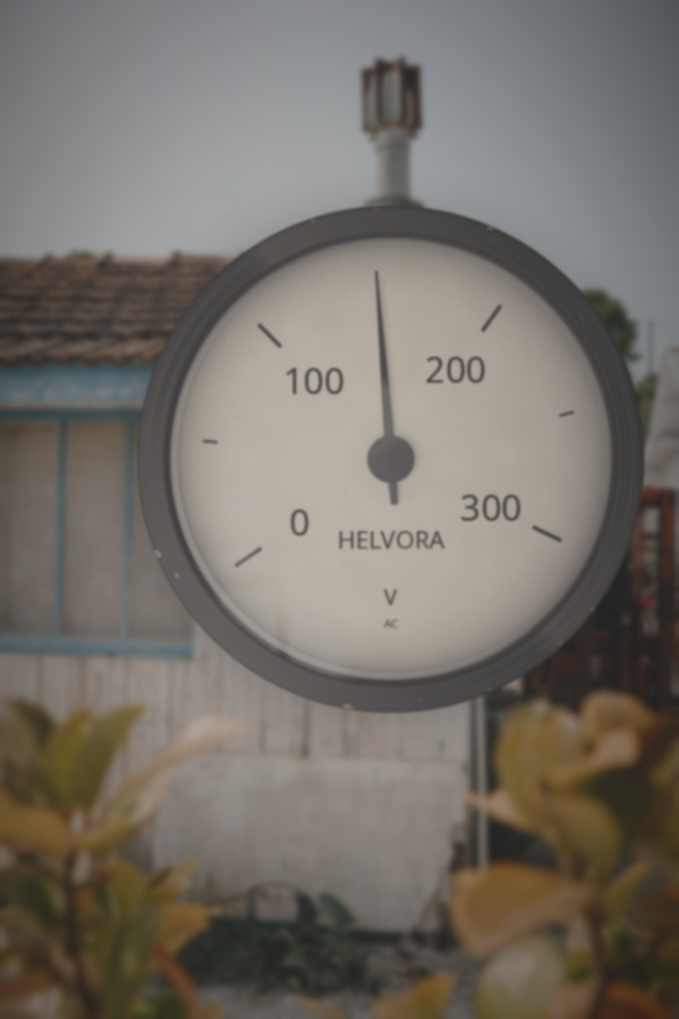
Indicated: value=150 unit=V
